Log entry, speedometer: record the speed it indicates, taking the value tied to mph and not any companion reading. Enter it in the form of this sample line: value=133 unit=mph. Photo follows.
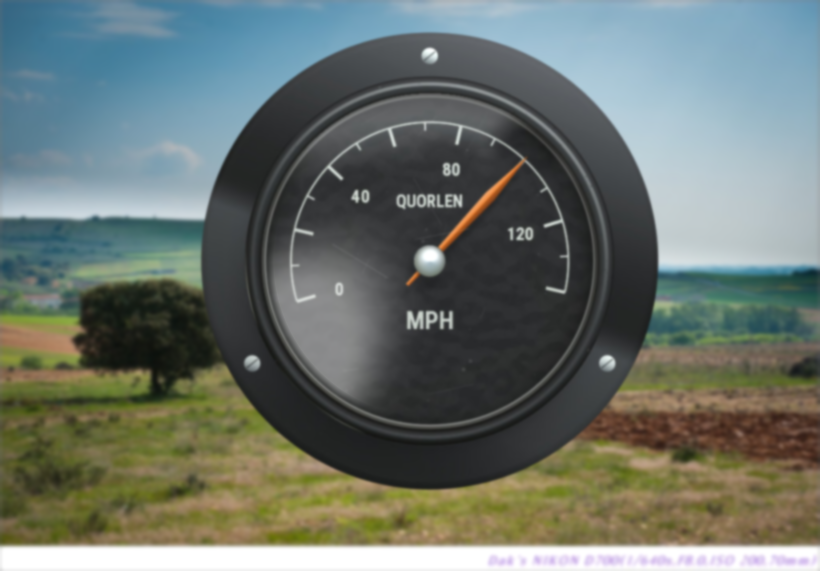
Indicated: value=100 unit=mph
